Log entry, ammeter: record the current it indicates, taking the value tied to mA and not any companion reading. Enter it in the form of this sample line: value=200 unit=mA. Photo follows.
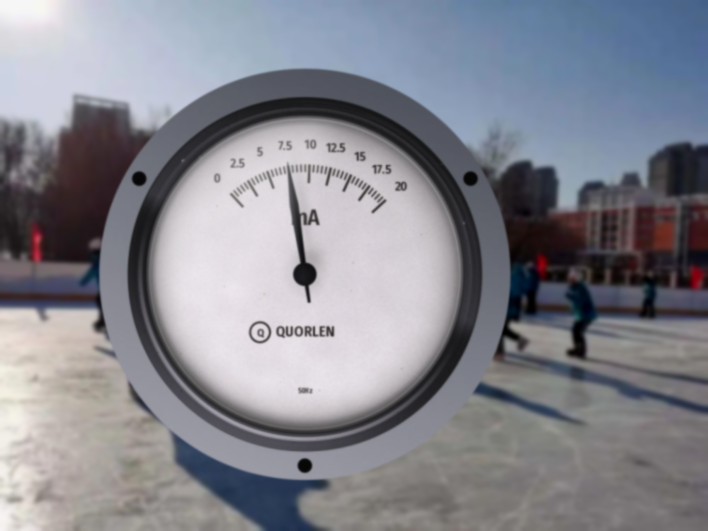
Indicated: value=7.5 unit=mA
